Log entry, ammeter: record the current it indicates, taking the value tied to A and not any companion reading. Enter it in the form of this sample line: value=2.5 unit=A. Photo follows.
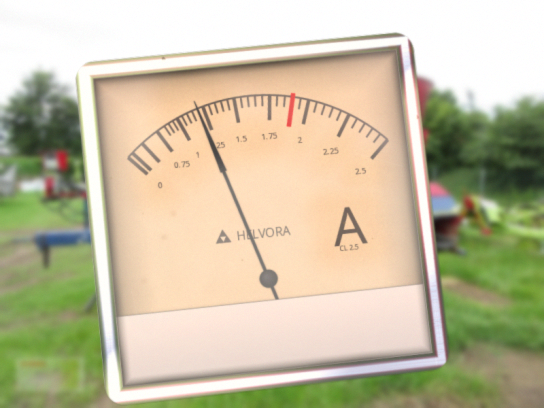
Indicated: value=1.2 unit=A
